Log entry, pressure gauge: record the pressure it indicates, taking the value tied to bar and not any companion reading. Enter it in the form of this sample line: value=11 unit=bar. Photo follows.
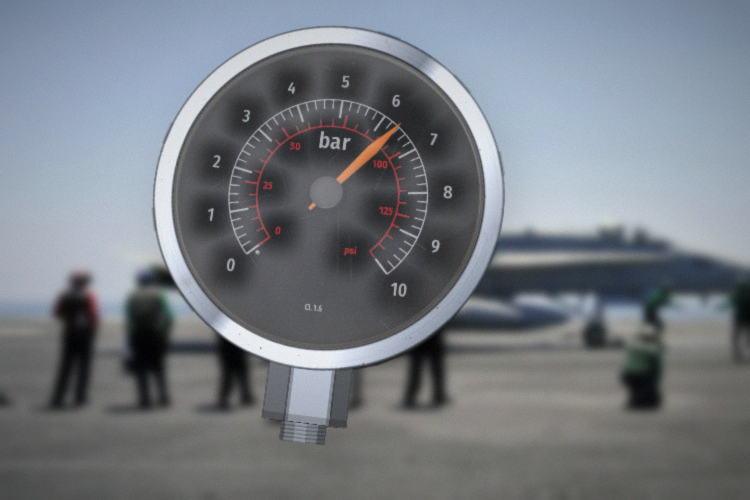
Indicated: value=6.4 unit=bar
